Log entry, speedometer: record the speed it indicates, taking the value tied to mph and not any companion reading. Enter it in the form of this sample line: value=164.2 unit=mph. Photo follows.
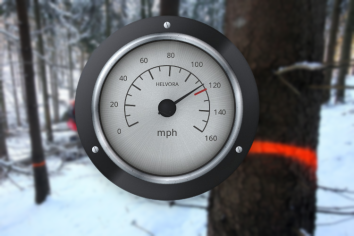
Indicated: value=115 unit=mph
